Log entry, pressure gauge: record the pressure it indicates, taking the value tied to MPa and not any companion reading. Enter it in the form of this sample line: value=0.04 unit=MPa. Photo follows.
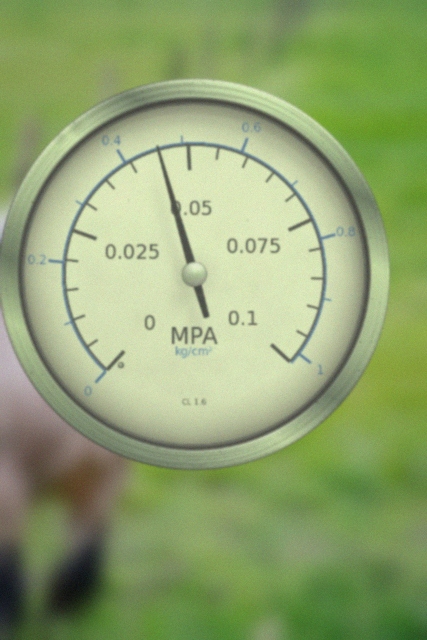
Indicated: value=0.045 unit=MPa
